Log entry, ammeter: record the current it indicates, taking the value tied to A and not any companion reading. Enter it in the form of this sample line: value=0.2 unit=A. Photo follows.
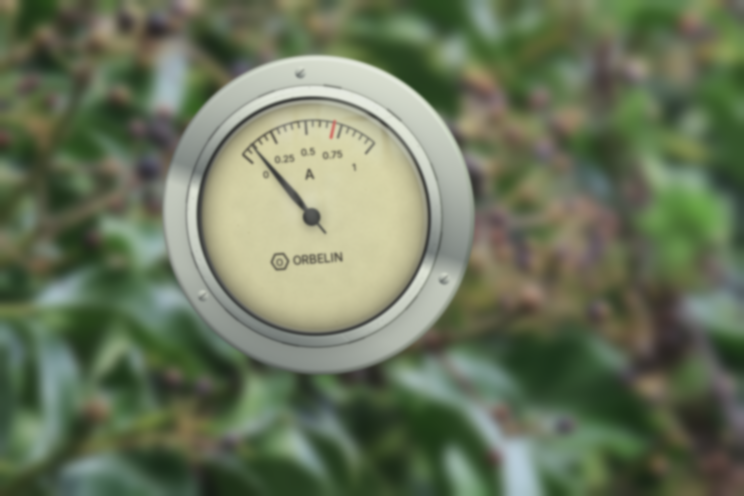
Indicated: value=0.1 unit=A
